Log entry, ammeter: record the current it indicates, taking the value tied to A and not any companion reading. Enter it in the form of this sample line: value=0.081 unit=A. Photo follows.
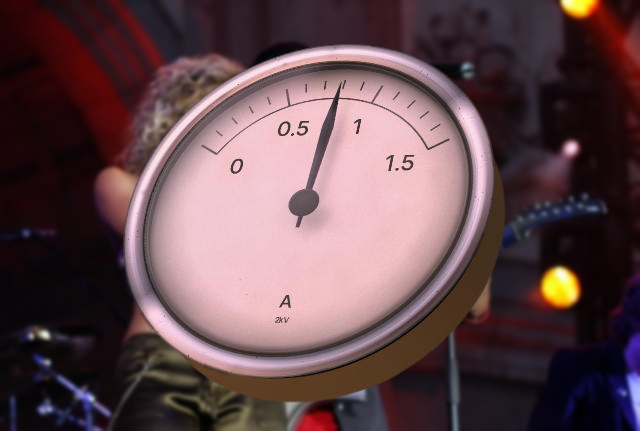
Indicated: value=0.8 unit=A
